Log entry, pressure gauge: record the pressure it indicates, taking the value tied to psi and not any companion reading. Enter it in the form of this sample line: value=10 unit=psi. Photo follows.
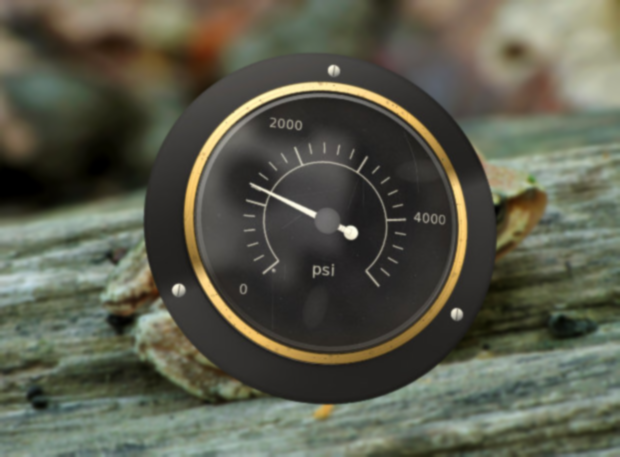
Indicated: value=1200 unit=psi
